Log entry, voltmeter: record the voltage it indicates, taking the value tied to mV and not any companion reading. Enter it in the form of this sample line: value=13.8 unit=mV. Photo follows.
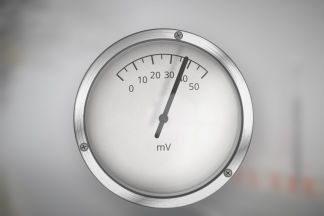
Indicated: value=37.5 unit=mV
